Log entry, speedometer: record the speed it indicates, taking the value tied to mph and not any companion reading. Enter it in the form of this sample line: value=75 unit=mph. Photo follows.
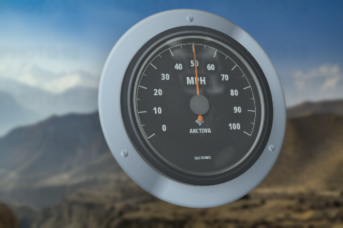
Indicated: value=50 unit=mph
